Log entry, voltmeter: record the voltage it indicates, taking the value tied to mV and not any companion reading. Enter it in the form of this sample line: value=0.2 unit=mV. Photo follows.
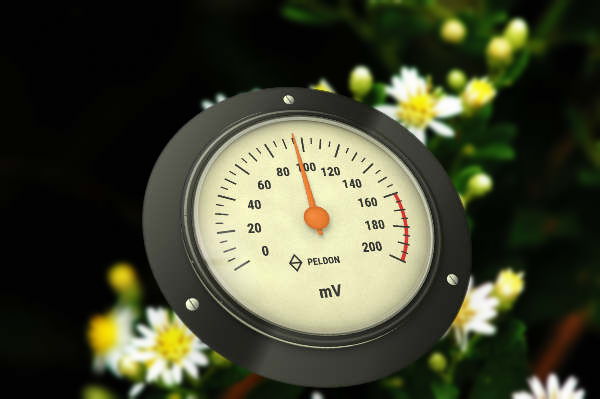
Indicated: value=95 unit=mV
